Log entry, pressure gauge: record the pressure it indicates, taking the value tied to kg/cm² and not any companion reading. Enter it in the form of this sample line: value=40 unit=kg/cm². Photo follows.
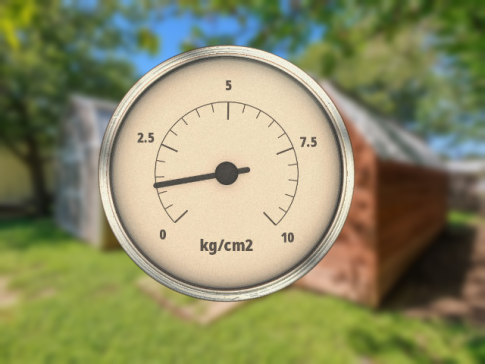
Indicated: value=1.25 unit=kg/cm²
